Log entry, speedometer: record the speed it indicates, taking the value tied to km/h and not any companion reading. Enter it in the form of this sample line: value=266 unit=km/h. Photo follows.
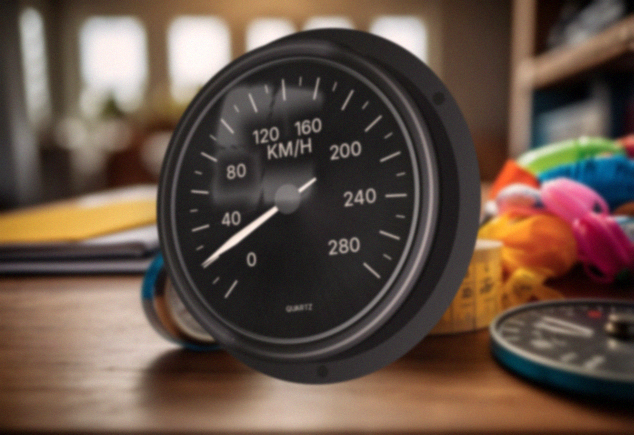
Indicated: value=20 unit=km/h
